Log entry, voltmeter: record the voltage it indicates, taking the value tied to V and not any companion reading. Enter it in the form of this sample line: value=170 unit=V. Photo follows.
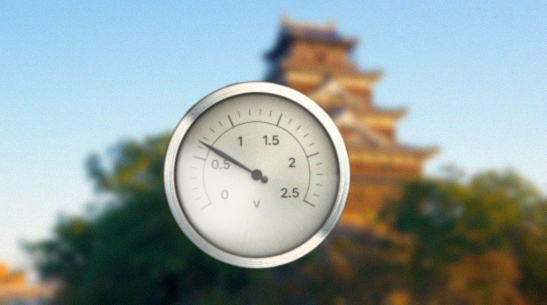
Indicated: value=0.65 unit=V
